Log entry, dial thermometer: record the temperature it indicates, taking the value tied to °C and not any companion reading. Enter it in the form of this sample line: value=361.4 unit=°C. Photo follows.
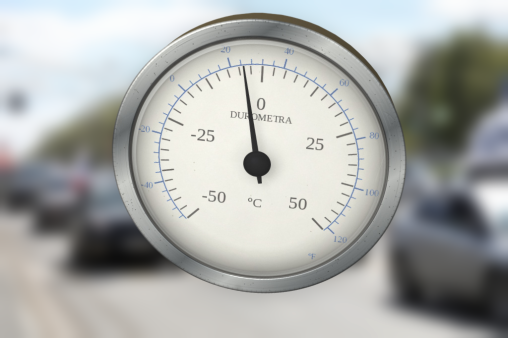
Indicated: value=-3.75 unit=°C
